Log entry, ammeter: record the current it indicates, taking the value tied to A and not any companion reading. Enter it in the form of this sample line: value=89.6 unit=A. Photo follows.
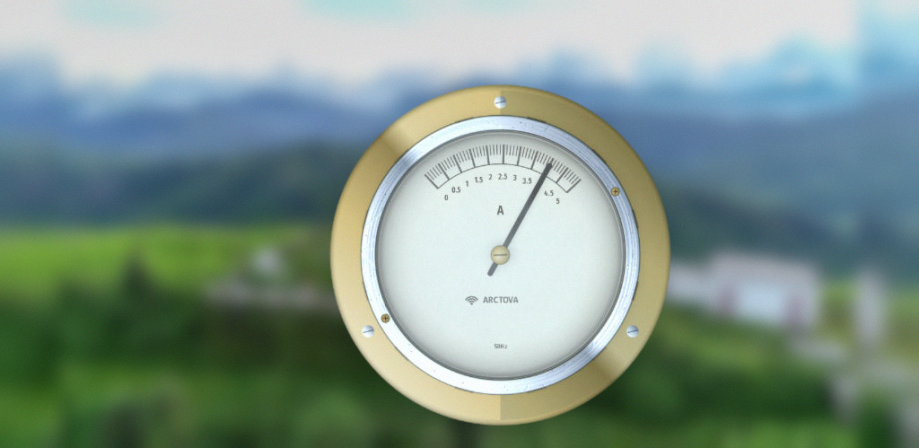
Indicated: value=4 unit=A
